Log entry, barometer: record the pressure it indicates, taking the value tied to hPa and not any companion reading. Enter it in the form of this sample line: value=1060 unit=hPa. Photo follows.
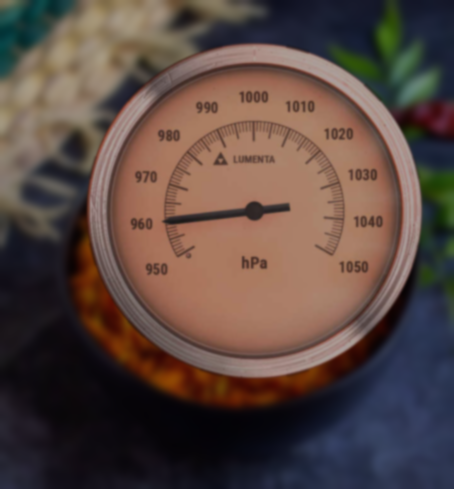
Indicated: value=960 unit=hPa
